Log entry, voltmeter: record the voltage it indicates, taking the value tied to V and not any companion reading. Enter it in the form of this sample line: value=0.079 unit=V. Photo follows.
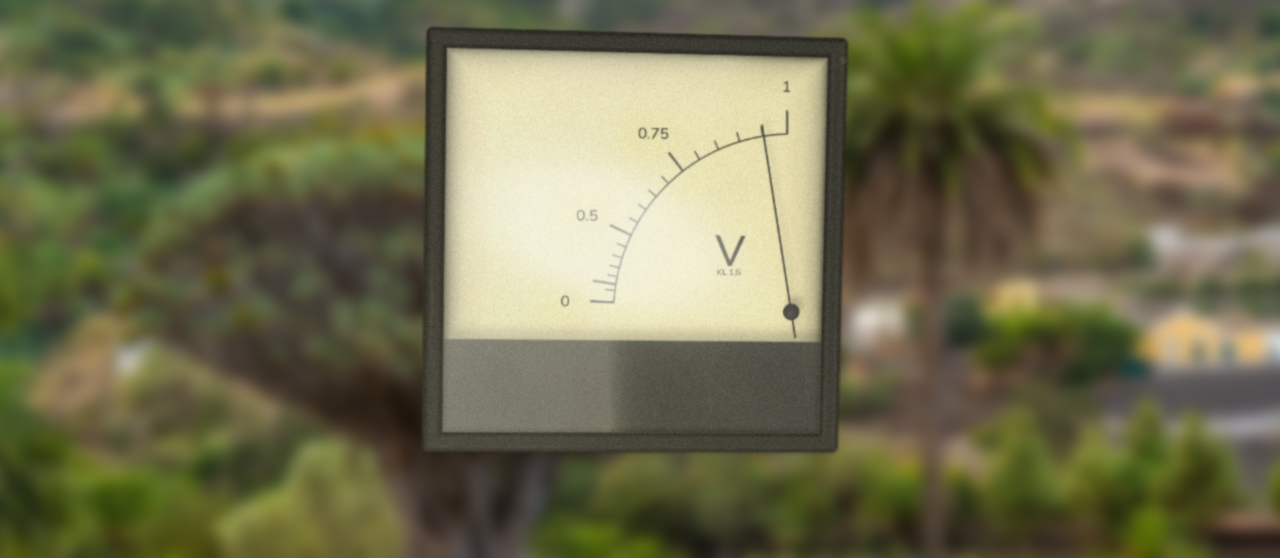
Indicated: value=0.95 unit=V
